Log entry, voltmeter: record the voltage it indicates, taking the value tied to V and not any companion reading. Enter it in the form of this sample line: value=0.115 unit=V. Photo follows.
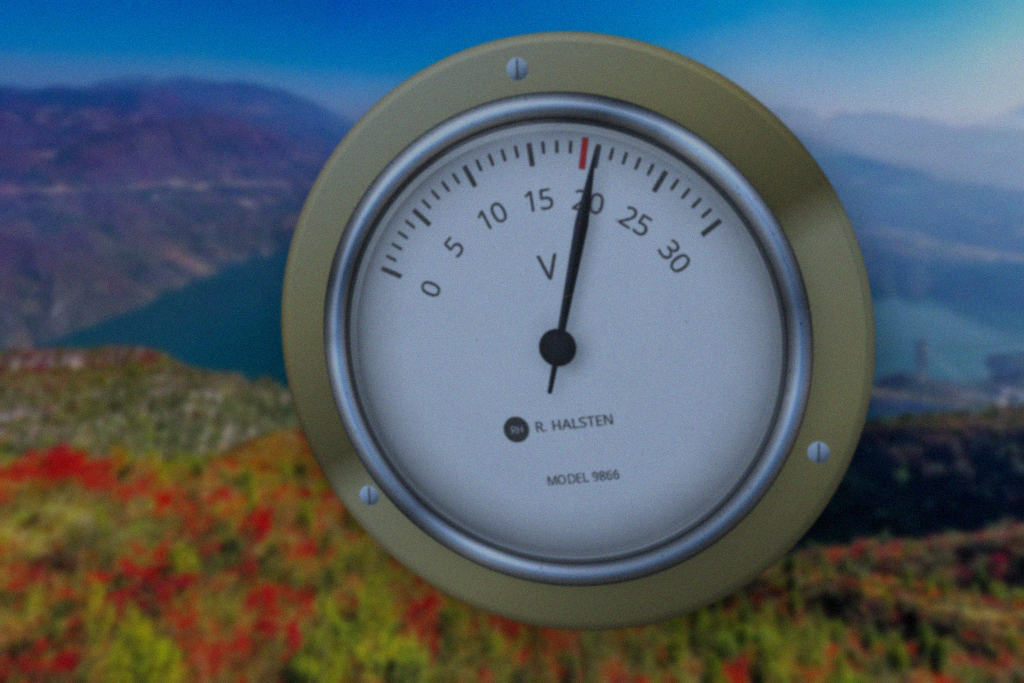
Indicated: value=20 unit=V
